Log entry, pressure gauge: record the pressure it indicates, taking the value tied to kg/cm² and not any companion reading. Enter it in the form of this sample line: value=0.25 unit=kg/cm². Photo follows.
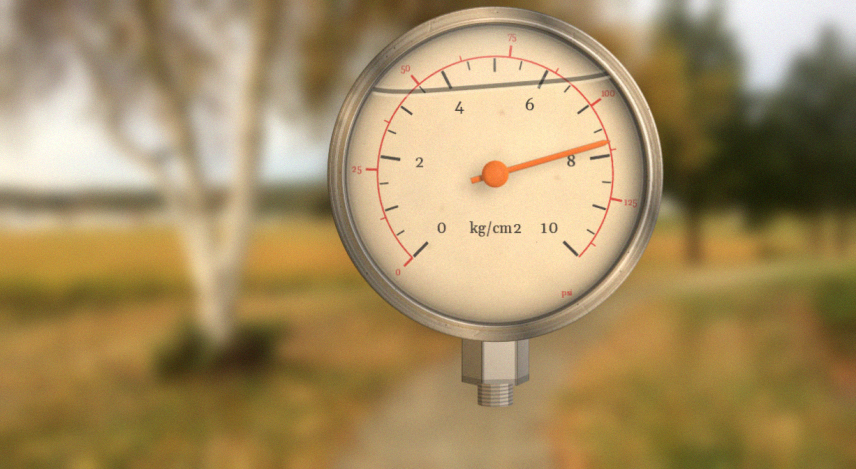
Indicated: value=7.75 unit=kg/cm²
